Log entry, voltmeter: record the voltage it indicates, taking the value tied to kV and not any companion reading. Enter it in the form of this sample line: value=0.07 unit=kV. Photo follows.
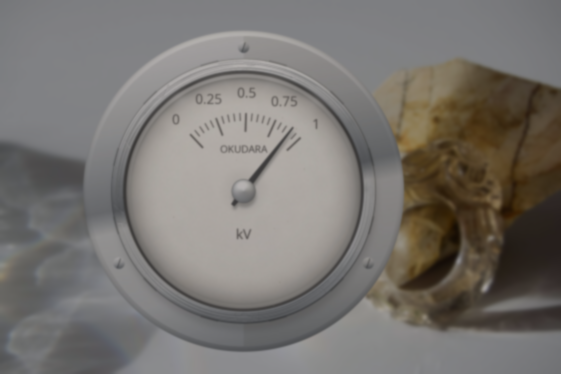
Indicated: value=0.9 unit=kV
